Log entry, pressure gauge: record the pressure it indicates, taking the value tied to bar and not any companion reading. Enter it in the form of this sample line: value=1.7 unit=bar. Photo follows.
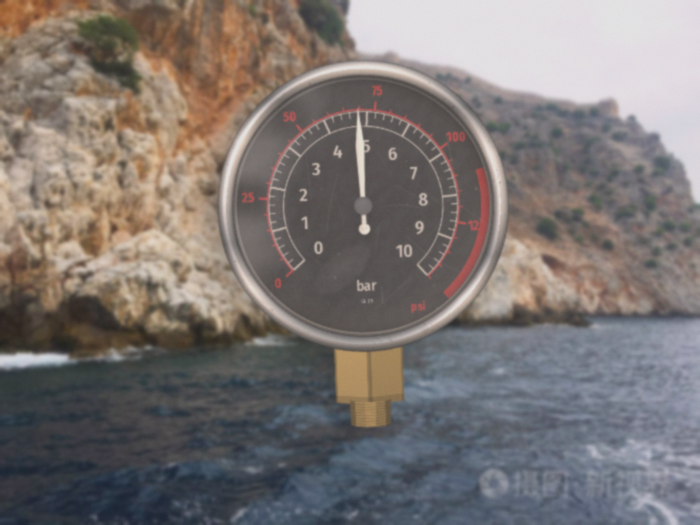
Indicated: value=4.8 unit=bar
